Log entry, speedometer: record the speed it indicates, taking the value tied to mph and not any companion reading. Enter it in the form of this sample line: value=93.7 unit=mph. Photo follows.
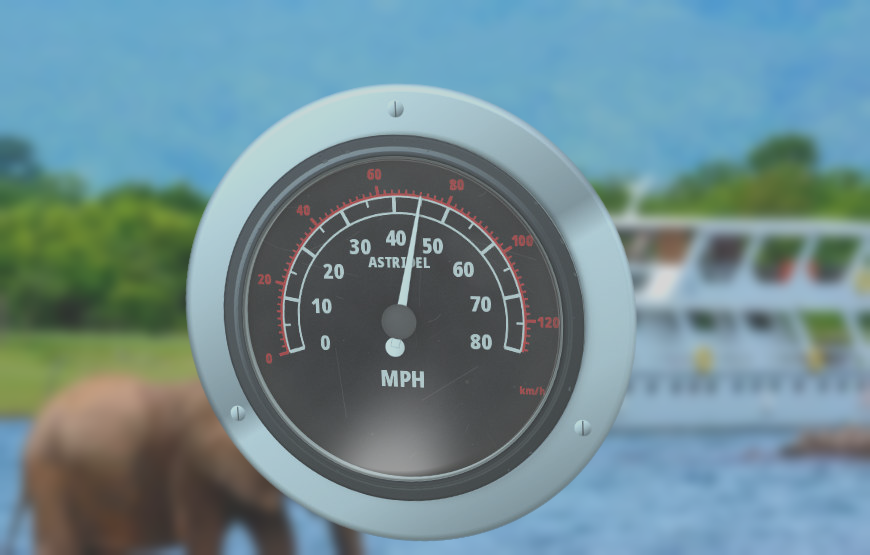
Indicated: value=45 unit=mph
